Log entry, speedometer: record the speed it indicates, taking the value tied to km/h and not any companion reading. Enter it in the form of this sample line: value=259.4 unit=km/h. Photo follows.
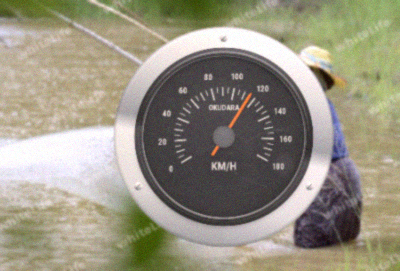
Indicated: value=115 unit=km/h
